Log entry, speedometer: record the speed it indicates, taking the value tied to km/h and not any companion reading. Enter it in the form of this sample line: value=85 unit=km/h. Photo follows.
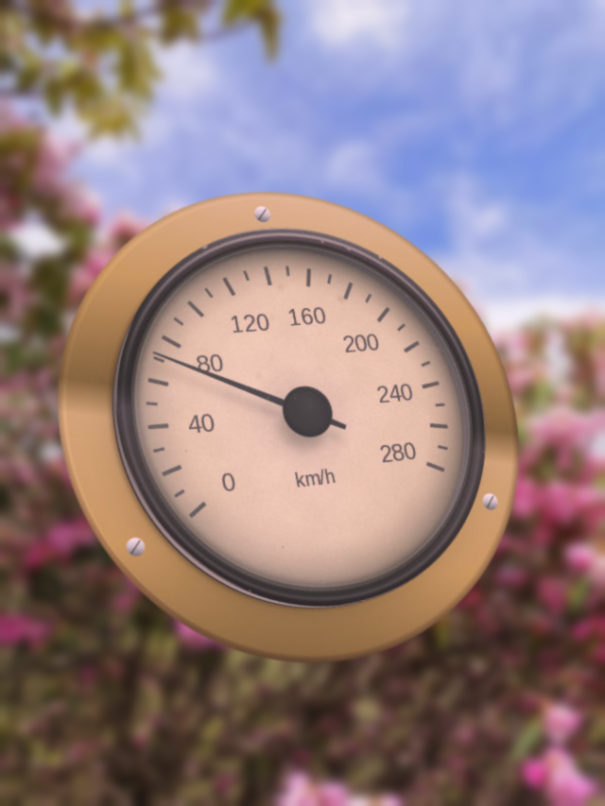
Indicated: value=70 unit=km/h
